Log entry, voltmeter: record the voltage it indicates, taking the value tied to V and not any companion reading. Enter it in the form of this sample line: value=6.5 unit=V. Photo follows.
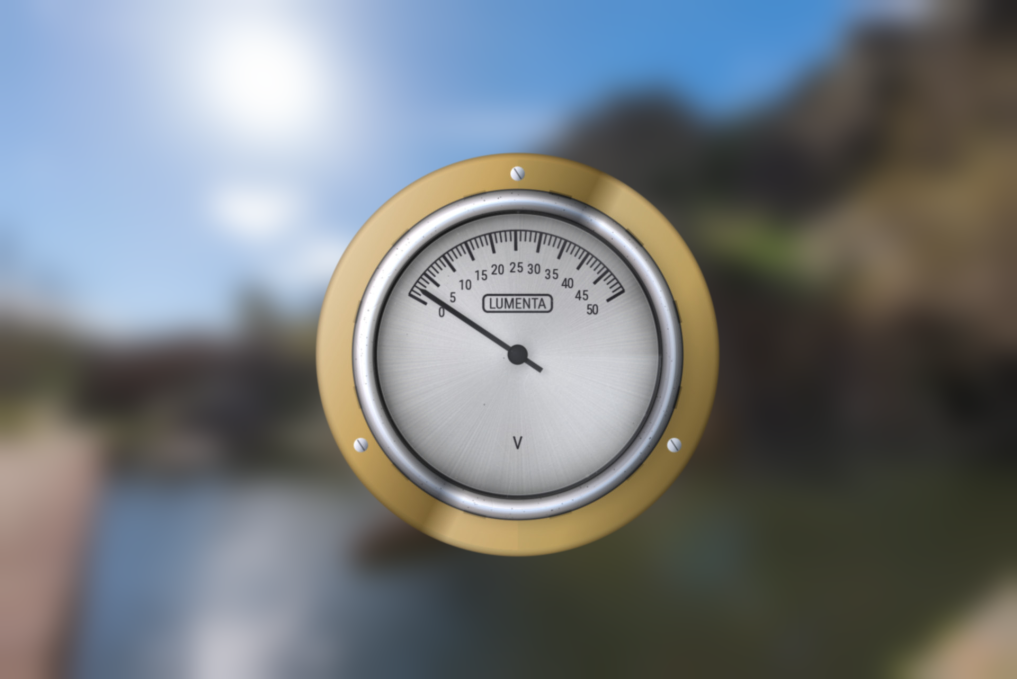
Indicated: value=2 unit=V
